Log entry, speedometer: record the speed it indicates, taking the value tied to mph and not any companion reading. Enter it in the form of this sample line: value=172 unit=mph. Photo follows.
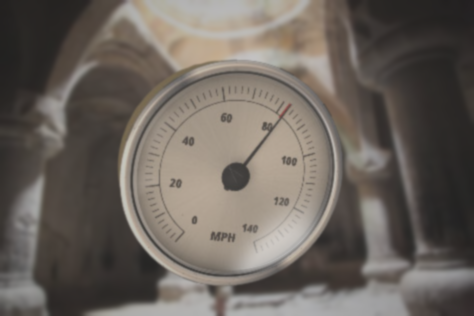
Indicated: value=82 unit=mph
